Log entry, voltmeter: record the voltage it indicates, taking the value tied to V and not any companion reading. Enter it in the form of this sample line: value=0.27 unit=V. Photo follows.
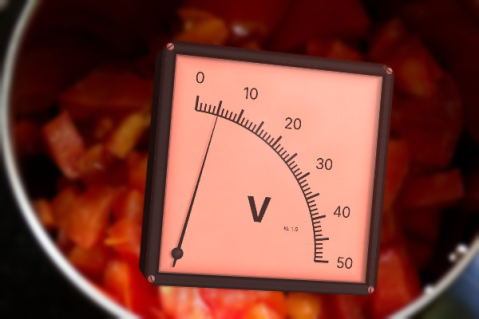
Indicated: value=5 unit=V
